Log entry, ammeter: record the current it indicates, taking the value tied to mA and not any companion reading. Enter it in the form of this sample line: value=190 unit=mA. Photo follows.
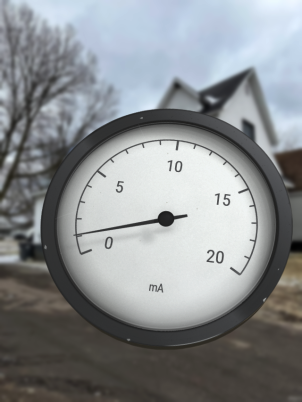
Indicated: value=1 unit=mA
